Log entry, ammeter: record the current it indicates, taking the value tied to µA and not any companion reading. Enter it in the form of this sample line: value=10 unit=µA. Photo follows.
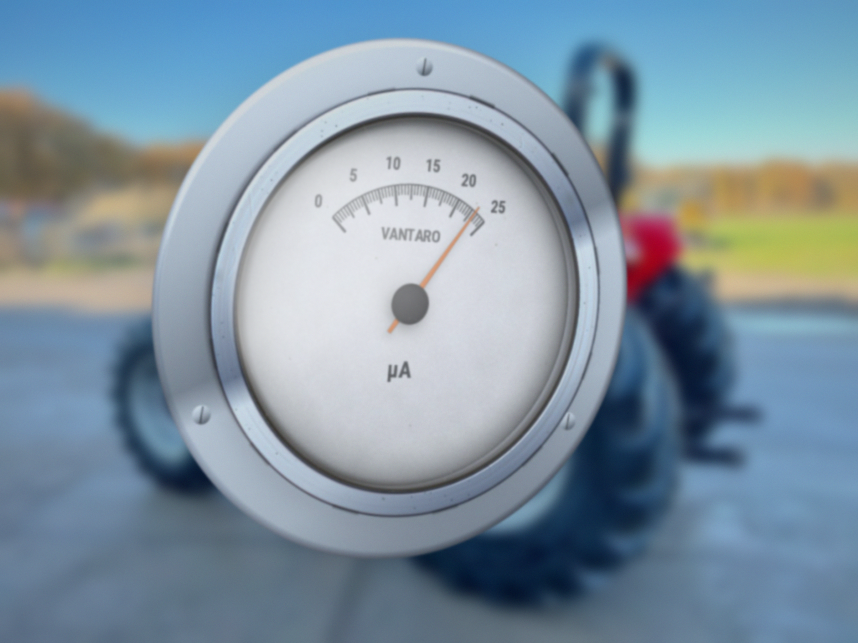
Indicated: value=22.5 unit=µA
